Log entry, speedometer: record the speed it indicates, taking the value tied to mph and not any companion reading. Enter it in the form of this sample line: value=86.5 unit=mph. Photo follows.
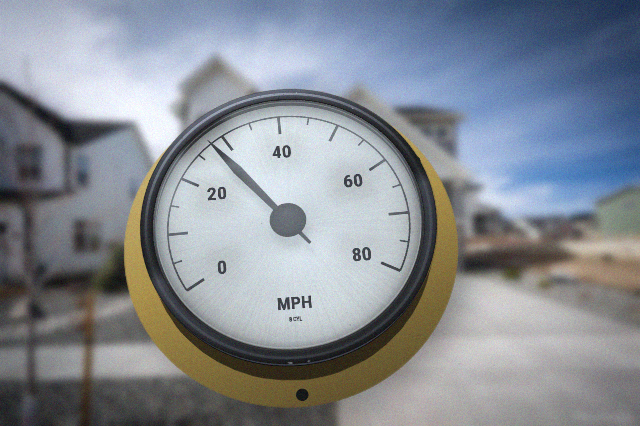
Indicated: value=27.5 unit=mph
